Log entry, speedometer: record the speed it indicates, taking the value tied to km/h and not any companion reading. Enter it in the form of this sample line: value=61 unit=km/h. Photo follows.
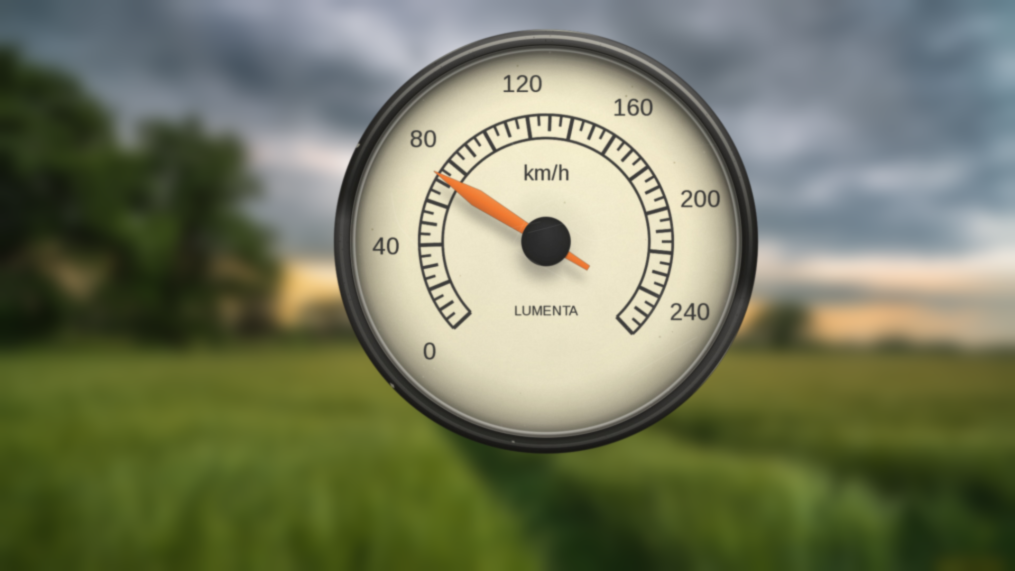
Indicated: value=72.5 unit=km/h
